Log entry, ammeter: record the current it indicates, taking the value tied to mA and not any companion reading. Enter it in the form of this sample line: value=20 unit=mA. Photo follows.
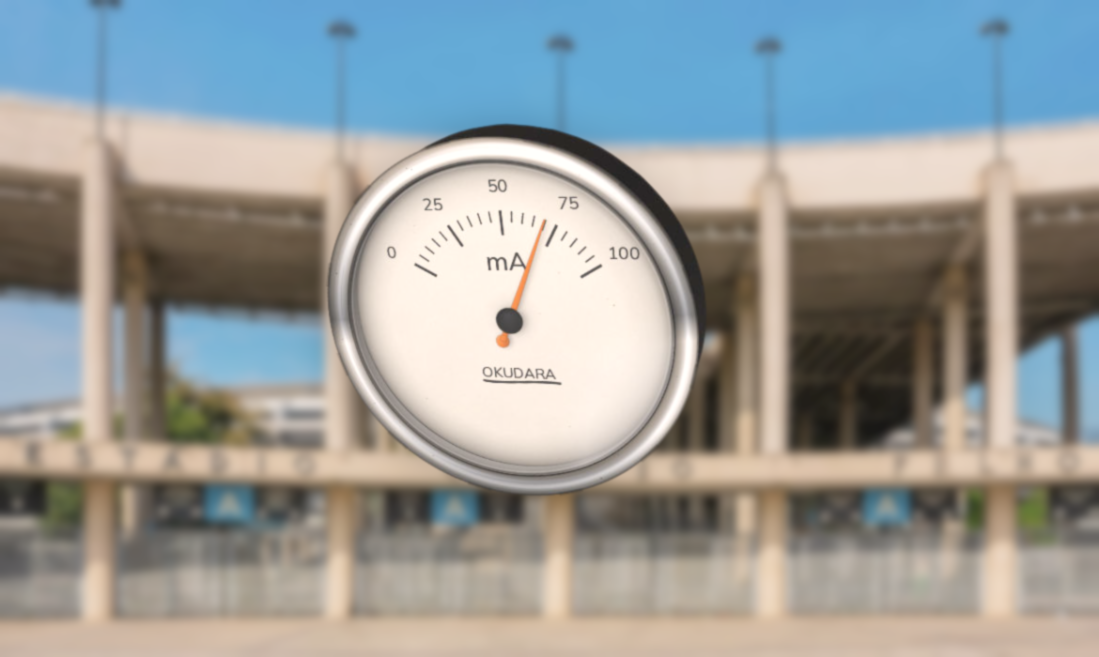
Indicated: value=70 unit=mA
